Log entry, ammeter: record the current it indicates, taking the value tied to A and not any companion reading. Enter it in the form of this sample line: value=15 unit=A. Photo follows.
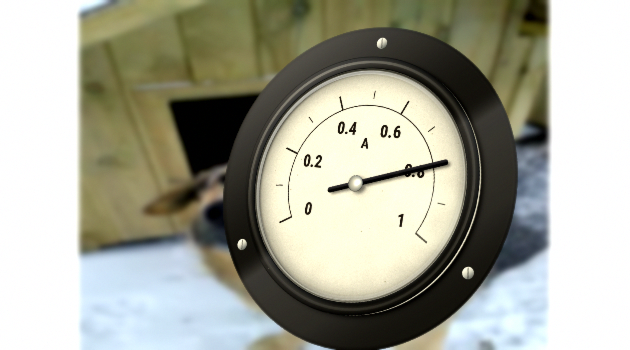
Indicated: value=0.8 unit=A
